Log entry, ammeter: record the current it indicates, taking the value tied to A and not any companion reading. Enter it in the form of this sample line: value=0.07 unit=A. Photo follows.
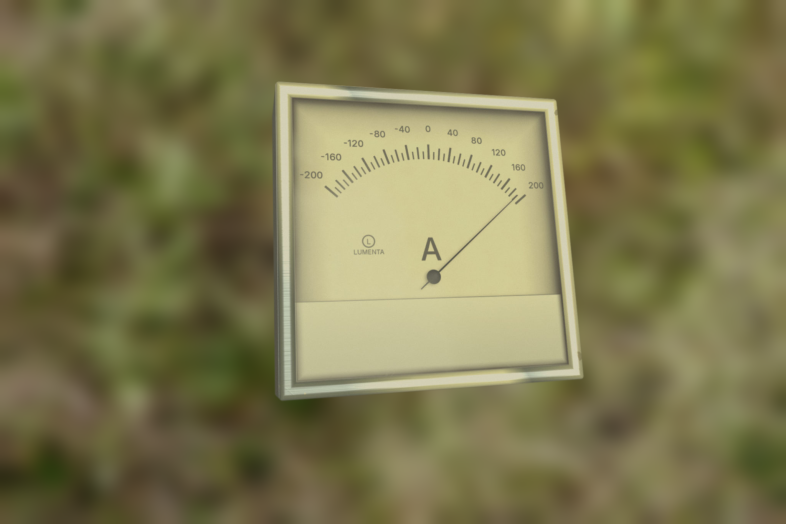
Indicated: value=190 unit=A
